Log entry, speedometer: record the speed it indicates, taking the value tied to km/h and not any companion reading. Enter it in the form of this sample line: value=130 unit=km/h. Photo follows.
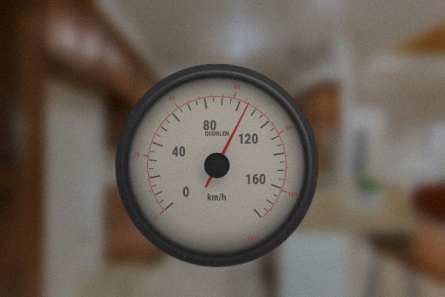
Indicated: value=105 unit=km/h
